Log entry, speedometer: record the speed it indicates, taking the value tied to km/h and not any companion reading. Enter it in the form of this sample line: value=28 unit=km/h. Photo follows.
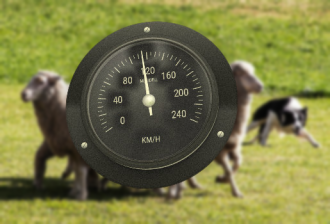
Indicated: value=115 unit=km/h
